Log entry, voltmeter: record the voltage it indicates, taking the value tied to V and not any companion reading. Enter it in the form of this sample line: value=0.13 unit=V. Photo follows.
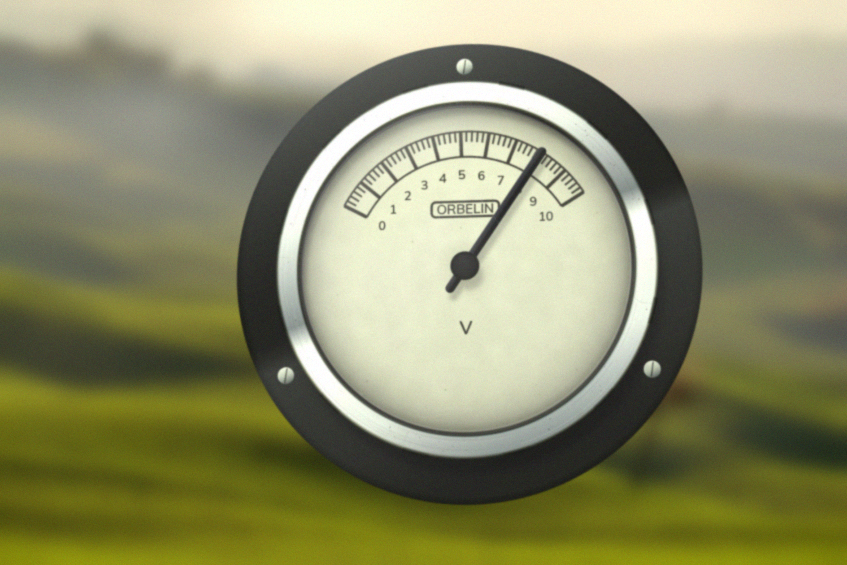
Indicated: value=8 unit=V
